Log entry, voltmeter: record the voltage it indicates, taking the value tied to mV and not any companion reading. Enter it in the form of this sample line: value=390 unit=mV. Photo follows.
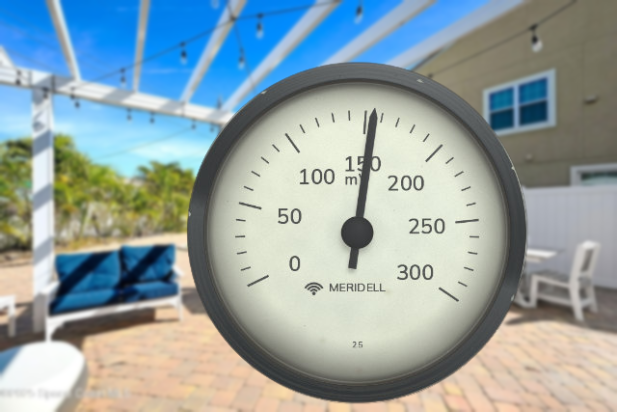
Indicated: value=155 unit=mV
